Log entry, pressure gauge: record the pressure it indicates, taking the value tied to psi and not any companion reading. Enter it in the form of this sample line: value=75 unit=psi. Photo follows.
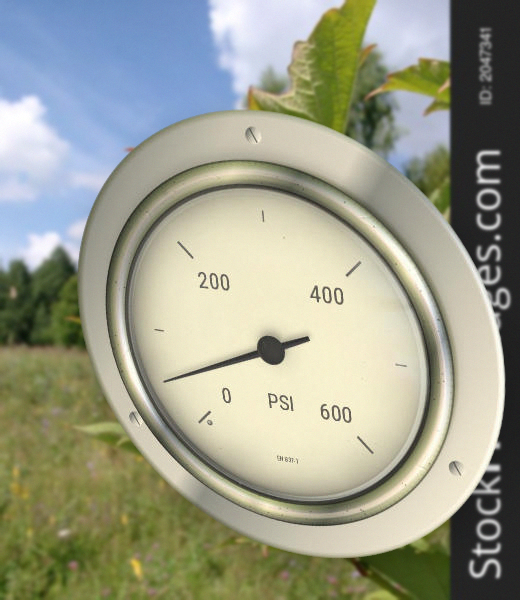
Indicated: value=50 unit=psi
